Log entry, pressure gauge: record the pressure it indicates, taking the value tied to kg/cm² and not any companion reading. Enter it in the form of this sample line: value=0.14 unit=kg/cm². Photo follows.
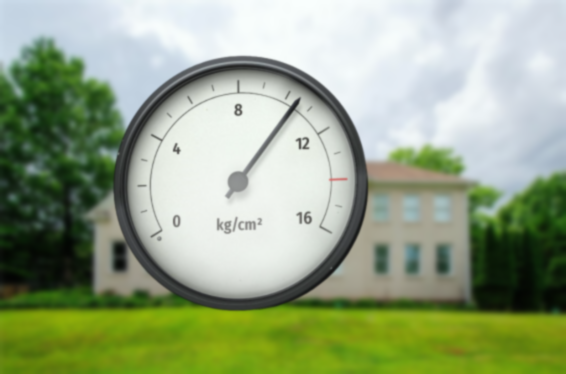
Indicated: value=10.5 unit=kg/cm²
